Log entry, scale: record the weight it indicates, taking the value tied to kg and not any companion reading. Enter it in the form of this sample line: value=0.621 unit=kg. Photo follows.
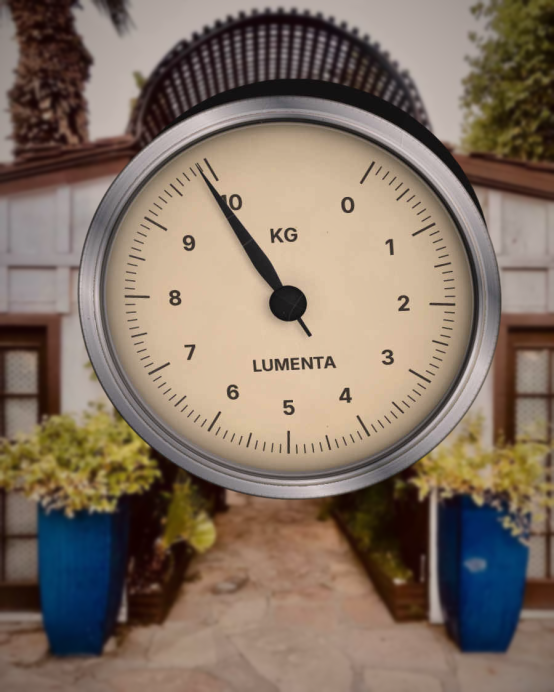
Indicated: value=9.9 unit=kg
